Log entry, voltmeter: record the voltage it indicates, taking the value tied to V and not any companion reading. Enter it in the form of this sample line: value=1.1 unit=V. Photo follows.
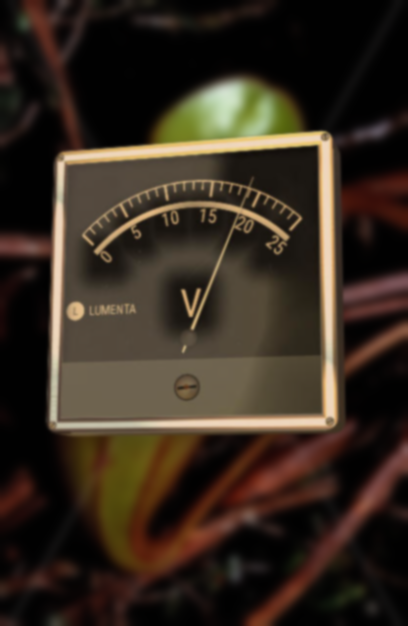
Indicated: value=19 unit=V
